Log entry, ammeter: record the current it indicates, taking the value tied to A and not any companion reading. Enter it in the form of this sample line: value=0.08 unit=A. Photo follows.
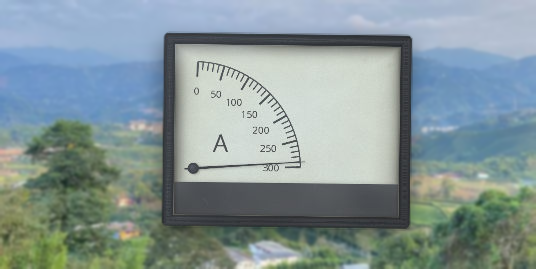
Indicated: value=290 unit=A
